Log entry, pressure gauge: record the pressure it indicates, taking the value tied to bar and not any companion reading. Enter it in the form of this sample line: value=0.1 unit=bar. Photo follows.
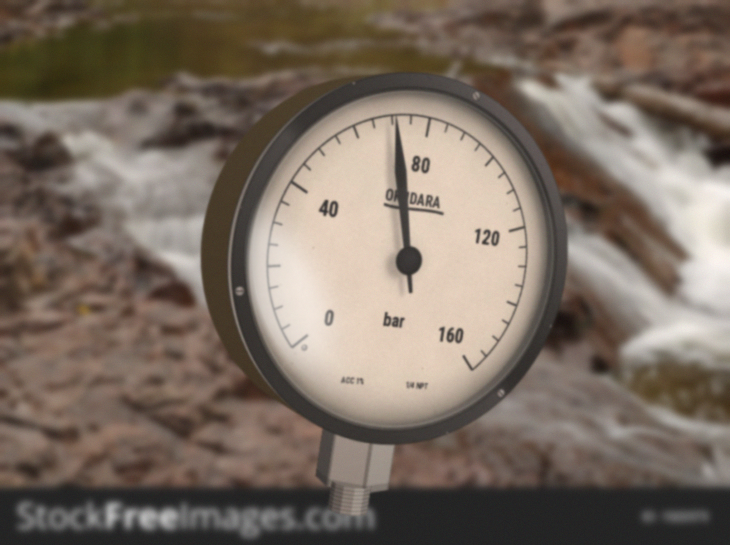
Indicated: value=70 unit=bar
